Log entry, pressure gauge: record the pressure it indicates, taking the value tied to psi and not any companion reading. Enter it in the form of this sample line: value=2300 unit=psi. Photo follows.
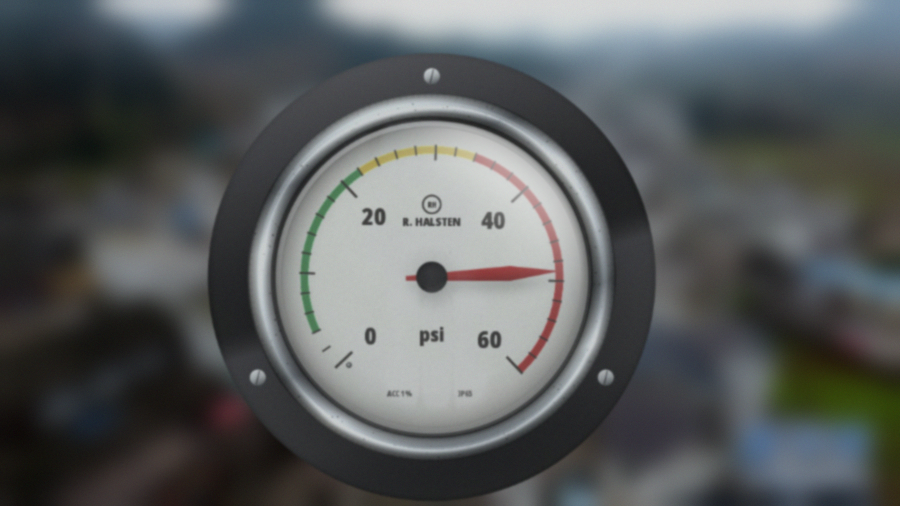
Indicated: value=49 unit=psi
